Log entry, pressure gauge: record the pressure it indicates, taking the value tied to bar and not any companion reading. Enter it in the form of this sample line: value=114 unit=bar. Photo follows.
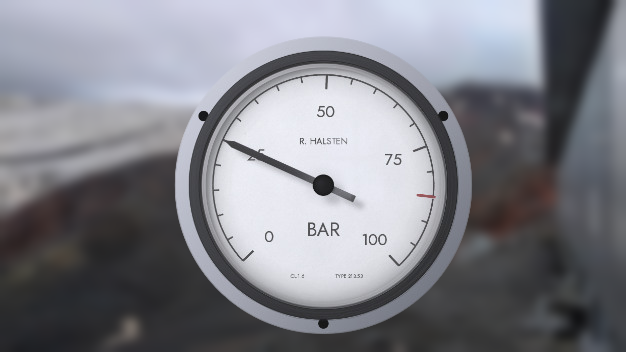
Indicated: value=25 unit=bar
